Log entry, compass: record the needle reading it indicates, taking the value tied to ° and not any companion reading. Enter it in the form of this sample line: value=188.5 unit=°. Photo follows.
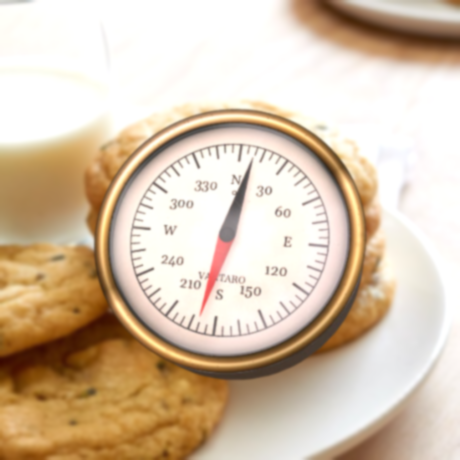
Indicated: value=190 unit=°
